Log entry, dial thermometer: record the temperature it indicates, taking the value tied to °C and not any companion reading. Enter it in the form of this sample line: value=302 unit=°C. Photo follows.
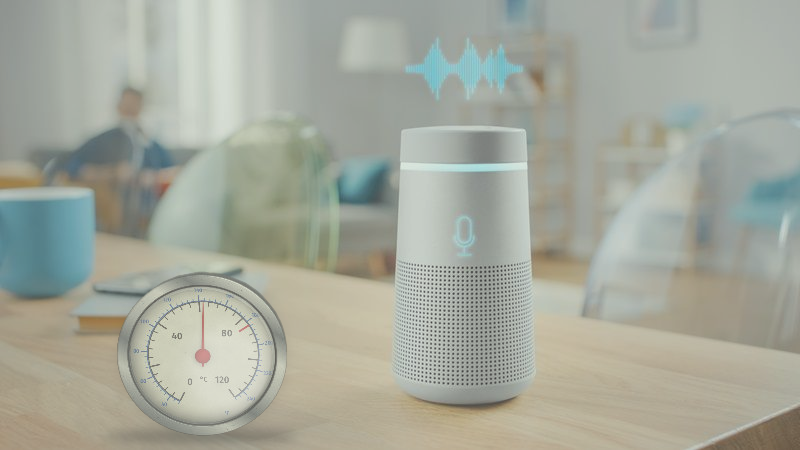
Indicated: value=62 unit=°C
